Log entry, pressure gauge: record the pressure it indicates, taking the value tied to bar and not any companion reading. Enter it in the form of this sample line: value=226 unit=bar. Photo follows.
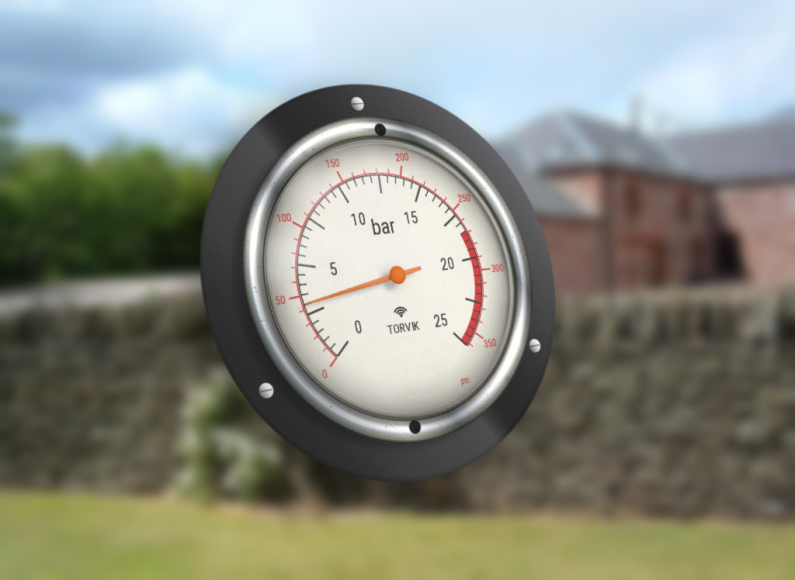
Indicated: value=3 unit=bar
